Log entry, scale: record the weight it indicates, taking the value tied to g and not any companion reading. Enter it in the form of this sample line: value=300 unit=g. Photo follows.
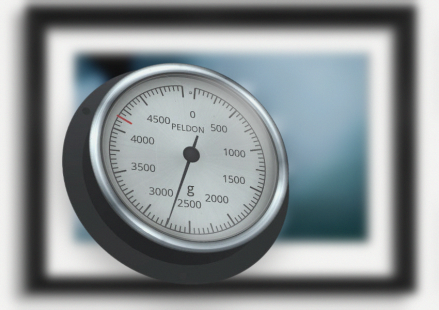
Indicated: value=2750 unit=g
